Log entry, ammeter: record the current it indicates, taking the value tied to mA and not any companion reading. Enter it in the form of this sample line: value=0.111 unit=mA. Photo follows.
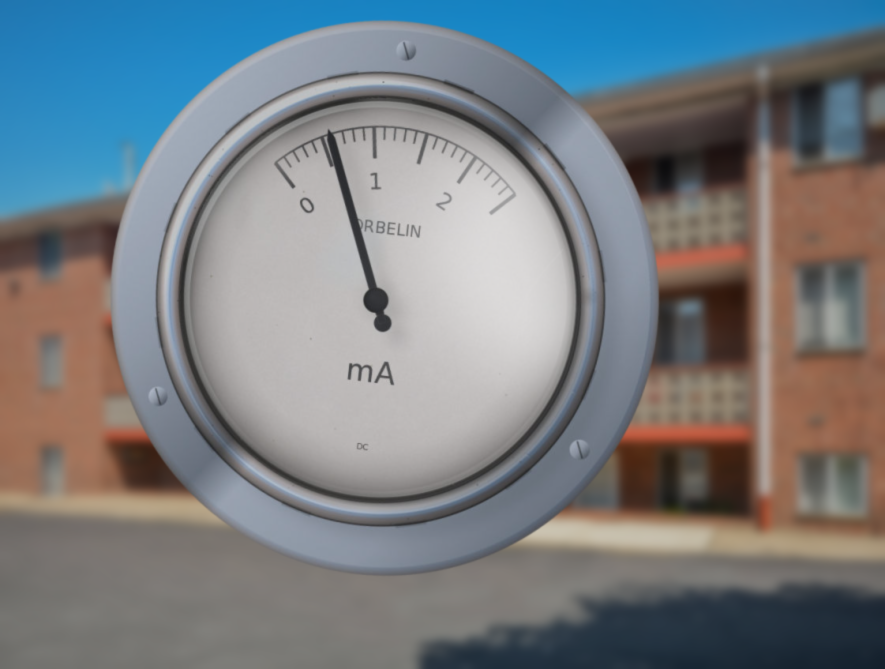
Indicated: value=0.6 unit=mA
